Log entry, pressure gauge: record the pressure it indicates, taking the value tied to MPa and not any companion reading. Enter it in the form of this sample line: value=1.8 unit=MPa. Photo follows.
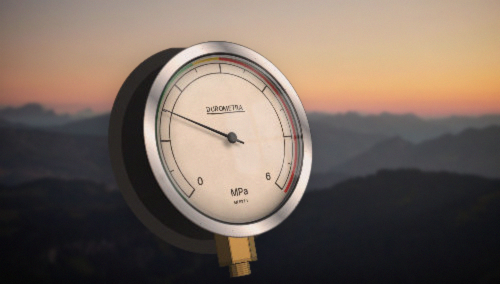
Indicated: value=1.5 unit=MPa
